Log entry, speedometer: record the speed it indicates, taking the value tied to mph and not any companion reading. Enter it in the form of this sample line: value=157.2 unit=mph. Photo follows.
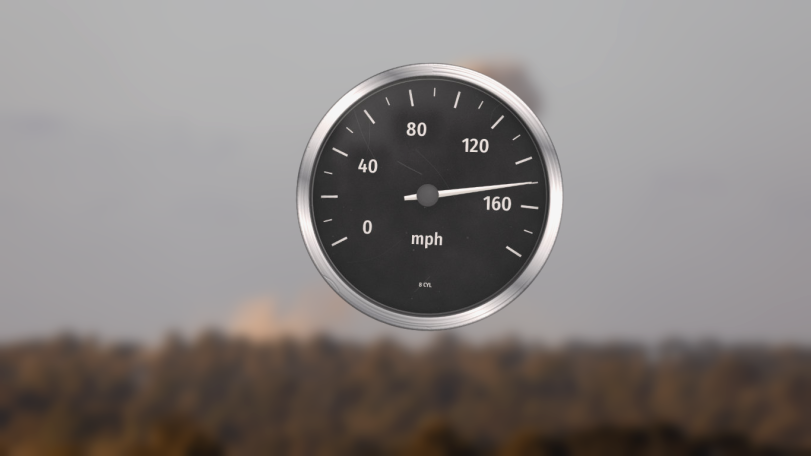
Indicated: value=150 unit=mph
